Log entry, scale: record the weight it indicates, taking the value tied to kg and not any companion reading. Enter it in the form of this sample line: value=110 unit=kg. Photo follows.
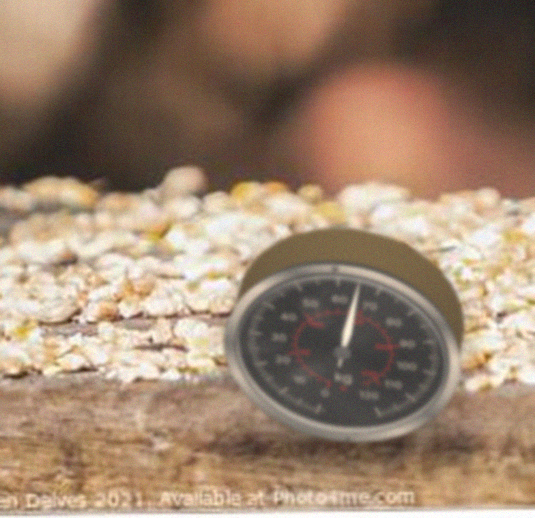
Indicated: value=65 unit=kg
